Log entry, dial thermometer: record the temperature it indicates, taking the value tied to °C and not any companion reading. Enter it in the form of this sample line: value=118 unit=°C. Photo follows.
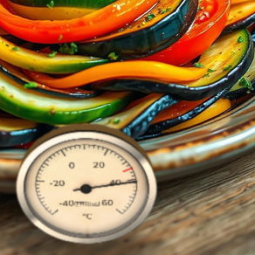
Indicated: value=40 unit=°C
